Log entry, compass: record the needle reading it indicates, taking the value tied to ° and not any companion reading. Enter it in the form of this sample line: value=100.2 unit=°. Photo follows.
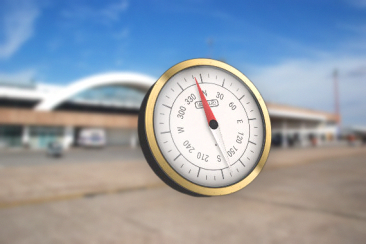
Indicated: value=350 unit=°
